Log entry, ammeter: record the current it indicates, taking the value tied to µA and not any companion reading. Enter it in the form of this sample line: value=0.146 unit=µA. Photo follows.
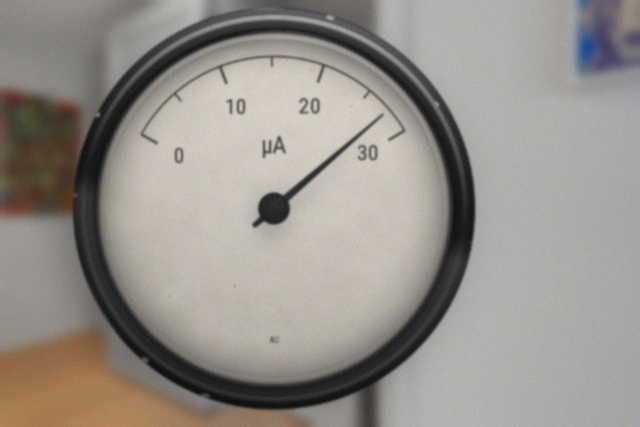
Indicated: value=27.5 unit=µA
